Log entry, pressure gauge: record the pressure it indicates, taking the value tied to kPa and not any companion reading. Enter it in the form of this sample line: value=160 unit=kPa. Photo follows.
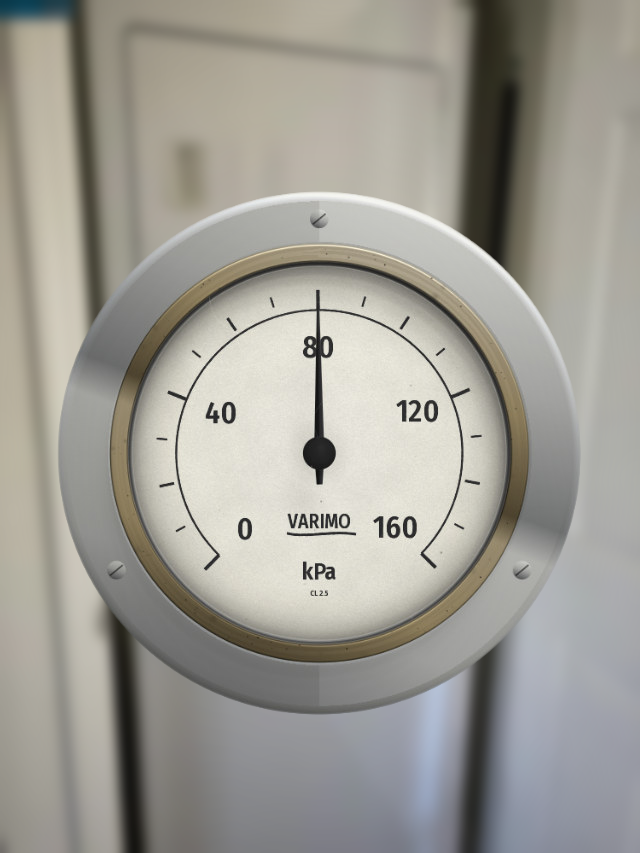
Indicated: value=80 unit=kPa
